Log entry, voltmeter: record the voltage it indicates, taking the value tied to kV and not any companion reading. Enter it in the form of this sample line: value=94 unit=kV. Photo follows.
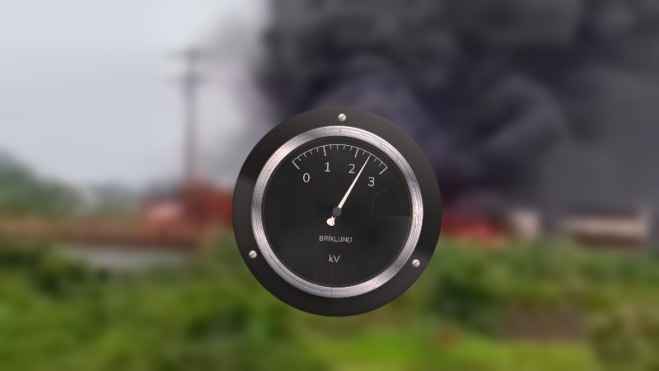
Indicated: value=2.4 unit=kV
